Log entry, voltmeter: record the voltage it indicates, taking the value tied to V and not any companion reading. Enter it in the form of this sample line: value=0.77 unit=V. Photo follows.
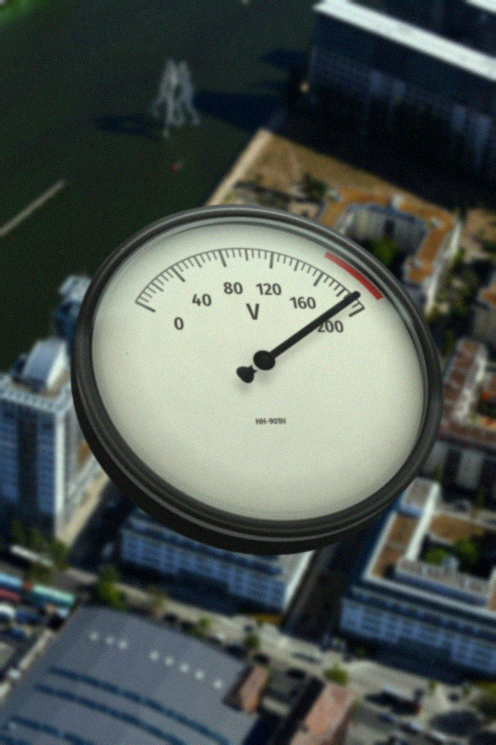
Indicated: value=190 unit=V
